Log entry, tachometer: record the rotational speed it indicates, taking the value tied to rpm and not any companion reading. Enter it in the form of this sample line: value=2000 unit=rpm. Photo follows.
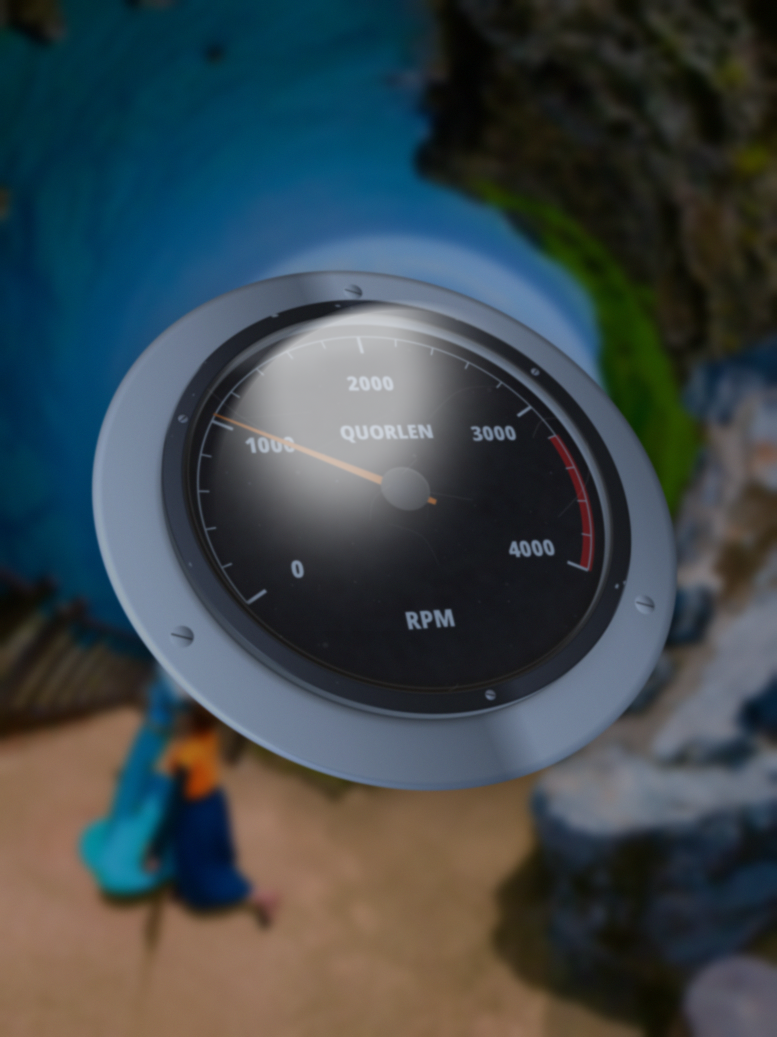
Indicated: value=1000 unit=rpm
